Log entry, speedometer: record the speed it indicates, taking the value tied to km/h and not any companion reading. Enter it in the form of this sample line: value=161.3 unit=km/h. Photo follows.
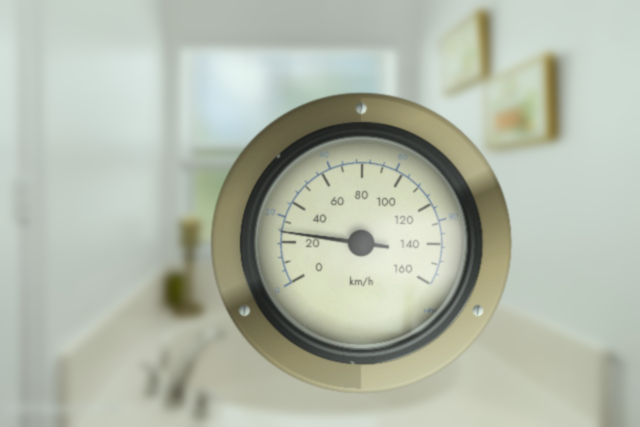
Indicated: value=25 unit=km/h
